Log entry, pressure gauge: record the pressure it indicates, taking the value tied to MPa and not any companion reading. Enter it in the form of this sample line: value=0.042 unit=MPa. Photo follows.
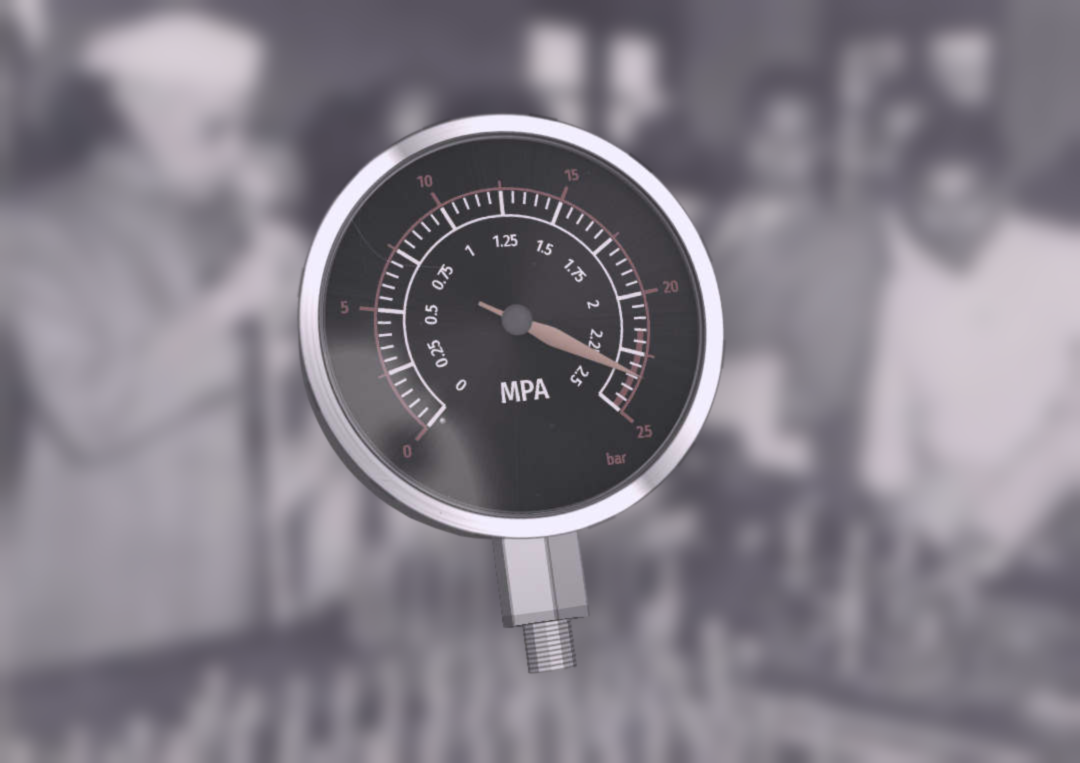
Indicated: value=2.35 unit=MPa
